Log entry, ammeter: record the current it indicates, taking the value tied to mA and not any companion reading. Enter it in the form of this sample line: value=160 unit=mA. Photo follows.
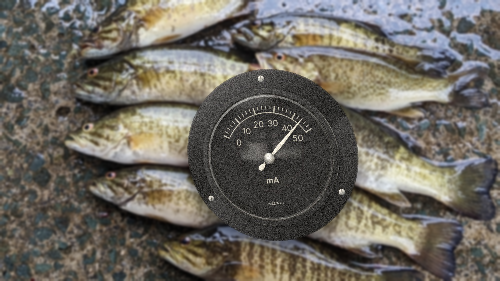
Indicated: value=44 unit=mA
